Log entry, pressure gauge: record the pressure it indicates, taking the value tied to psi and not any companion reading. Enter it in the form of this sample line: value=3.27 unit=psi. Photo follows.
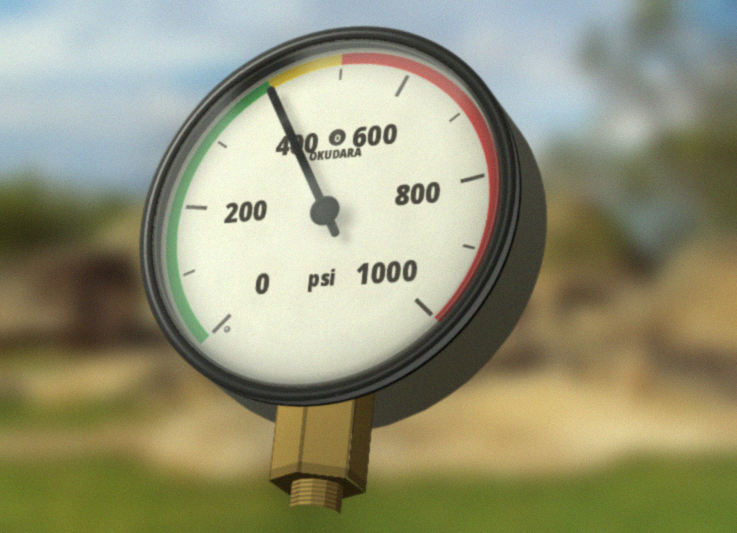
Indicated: value=400 unit=psi
